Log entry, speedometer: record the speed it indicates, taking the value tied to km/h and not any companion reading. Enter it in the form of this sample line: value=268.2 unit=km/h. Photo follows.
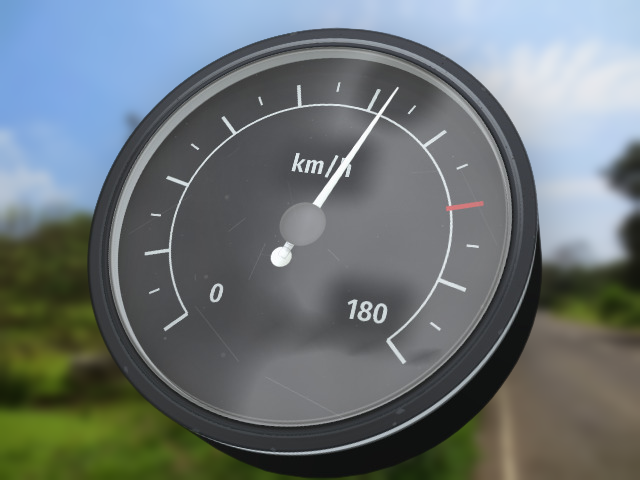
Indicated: value=105 unit=km/h
